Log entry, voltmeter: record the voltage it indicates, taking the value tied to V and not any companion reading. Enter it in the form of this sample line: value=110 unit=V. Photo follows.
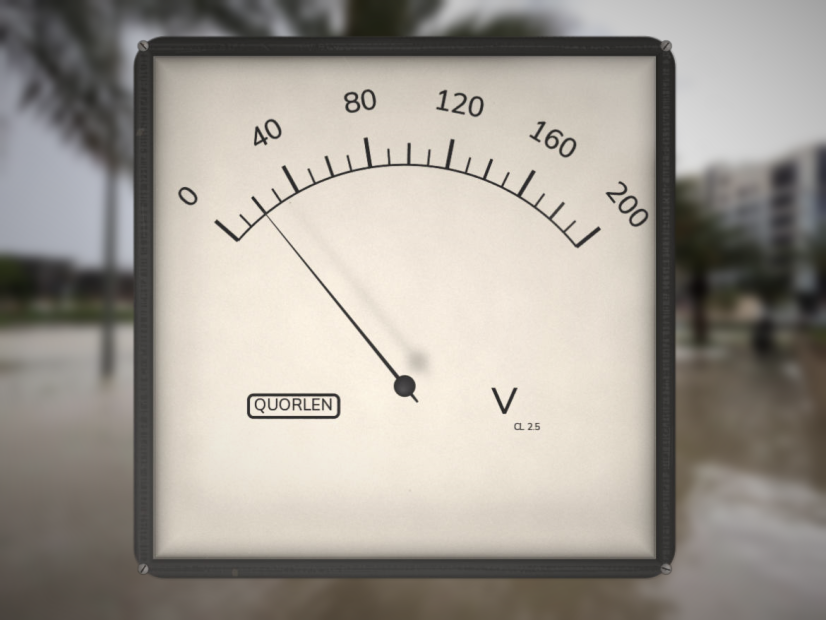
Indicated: value=20 unit=V
